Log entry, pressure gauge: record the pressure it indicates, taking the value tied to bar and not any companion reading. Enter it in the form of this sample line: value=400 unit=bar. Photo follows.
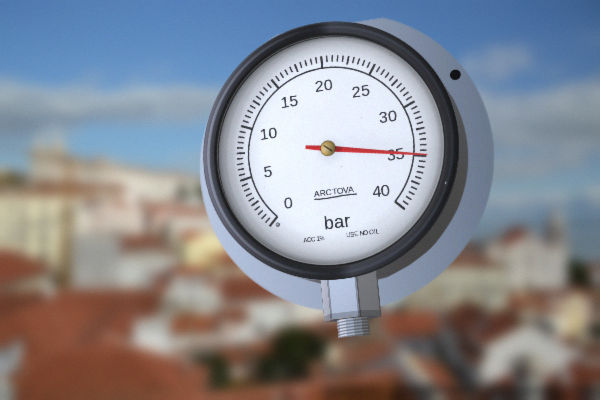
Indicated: value=35 unit=bar
